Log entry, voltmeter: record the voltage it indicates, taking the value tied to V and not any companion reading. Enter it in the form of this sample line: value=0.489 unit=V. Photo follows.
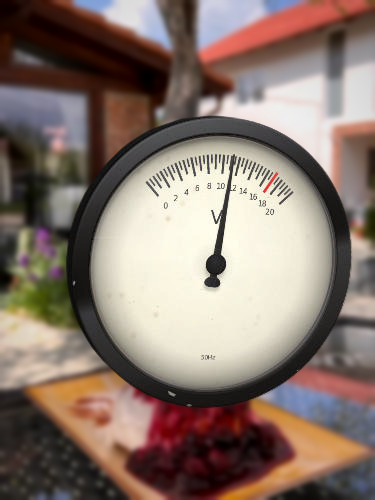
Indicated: value=11 unit=V
